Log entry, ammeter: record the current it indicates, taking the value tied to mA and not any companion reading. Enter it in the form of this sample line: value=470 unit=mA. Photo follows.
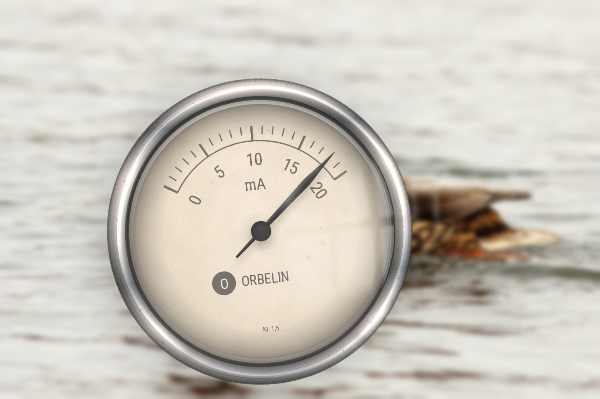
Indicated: value=18 unit=mA
